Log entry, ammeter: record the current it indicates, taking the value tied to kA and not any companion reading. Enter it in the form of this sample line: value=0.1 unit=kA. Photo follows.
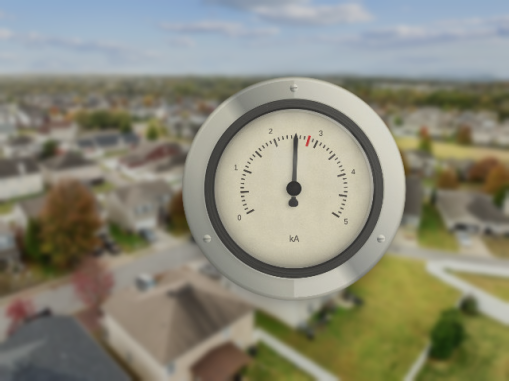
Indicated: value=2.5 unit=kA
